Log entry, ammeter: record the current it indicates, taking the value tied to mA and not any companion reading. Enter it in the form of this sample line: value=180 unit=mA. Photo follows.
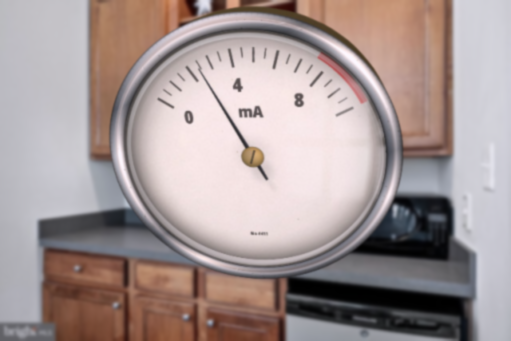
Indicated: value=2.5 unit=mA
